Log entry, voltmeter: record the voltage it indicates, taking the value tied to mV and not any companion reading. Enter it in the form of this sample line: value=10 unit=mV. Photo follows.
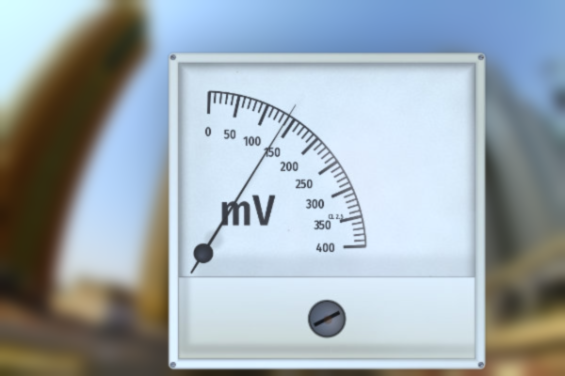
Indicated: value=140 unit=mV
